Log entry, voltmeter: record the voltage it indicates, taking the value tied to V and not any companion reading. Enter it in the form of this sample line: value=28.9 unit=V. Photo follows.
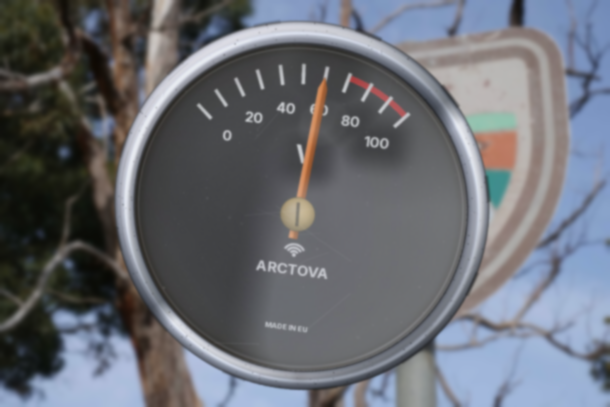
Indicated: value=60 unit=V
